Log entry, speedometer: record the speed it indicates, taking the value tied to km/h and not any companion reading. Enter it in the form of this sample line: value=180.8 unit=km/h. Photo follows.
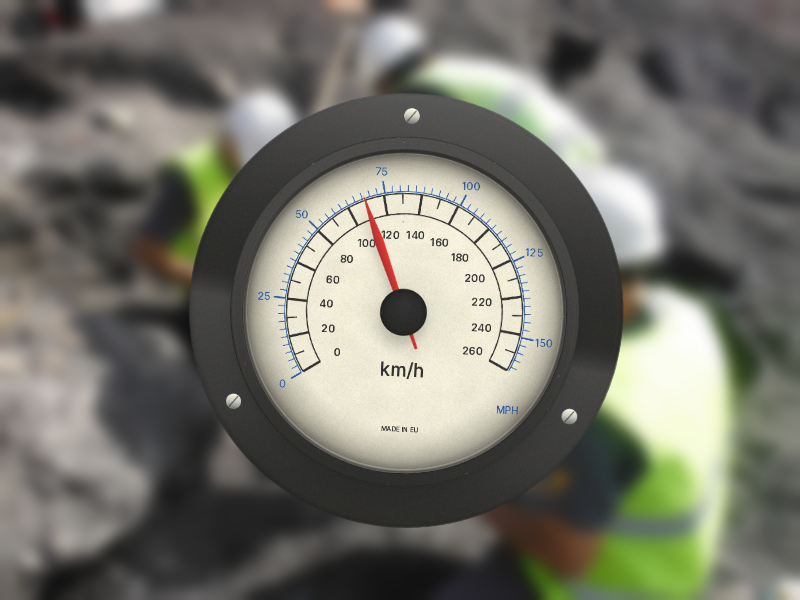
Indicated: value=110 unit=km/h
